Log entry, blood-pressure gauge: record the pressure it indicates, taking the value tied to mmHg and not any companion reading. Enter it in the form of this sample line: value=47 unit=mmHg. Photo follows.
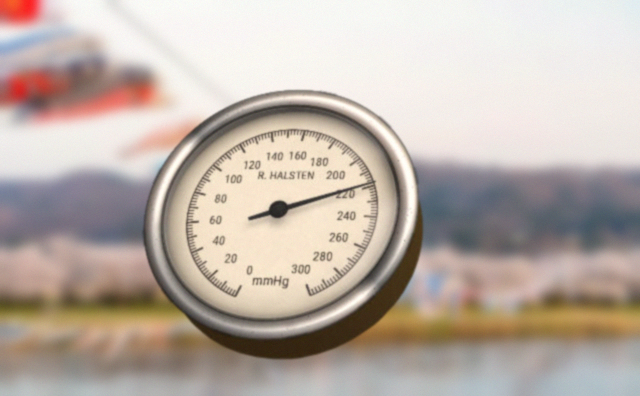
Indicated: value=220 unit=mmHg
